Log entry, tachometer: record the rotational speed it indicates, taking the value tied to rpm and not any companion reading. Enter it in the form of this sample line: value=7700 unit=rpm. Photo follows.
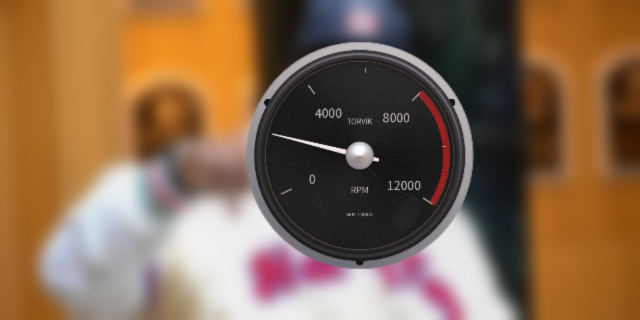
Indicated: value=2000 unit=rpm
